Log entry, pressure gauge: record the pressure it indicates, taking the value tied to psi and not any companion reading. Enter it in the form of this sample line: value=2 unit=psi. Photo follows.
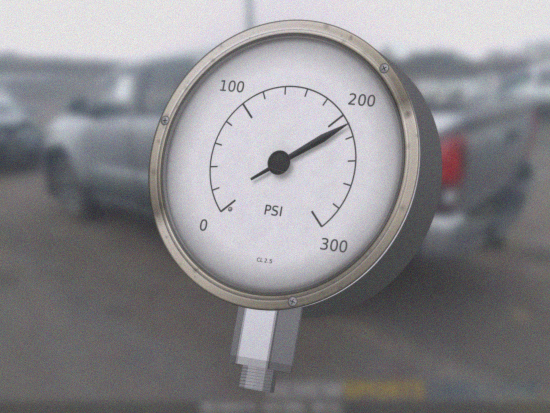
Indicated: value=210 unit=psi
